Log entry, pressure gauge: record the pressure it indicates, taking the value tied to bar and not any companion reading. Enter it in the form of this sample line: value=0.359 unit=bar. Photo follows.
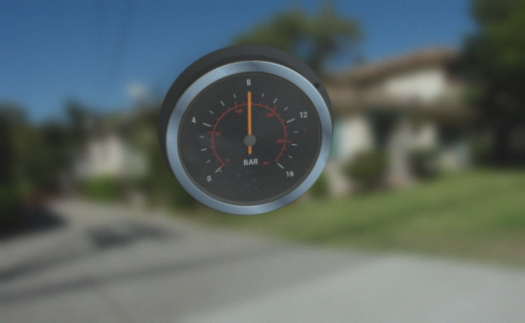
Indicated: value=8 unit=bar
